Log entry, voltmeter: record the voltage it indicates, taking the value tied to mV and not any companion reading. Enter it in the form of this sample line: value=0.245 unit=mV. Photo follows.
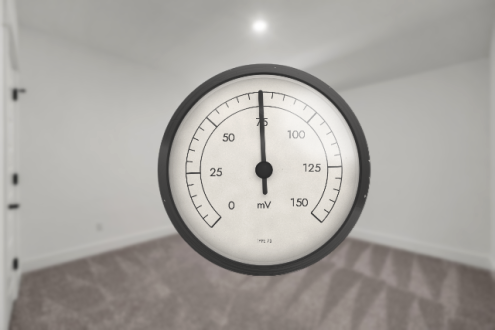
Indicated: value=75 unit=mV
